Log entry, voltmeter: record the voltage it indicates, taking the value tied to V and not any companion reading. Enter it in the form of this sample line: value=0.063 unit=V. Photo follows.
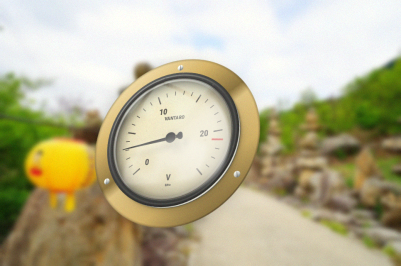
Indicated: value=3 unit=V
